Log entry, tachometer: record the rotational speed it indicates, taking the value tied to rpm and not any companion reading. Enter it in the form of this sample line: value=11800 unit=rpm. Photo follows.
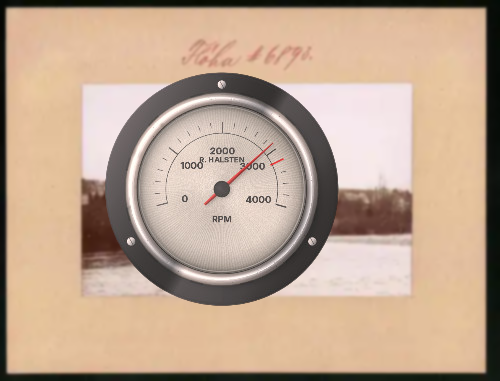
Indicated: value=2900 unit=rpm
